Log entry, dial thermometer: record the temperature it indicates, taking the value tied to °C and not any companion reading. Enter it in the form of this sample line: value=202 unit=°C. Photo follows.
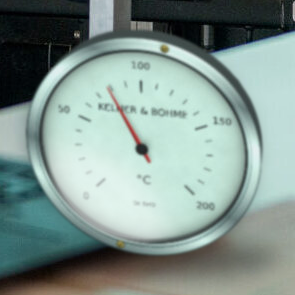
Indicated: value=80 unit=°C
